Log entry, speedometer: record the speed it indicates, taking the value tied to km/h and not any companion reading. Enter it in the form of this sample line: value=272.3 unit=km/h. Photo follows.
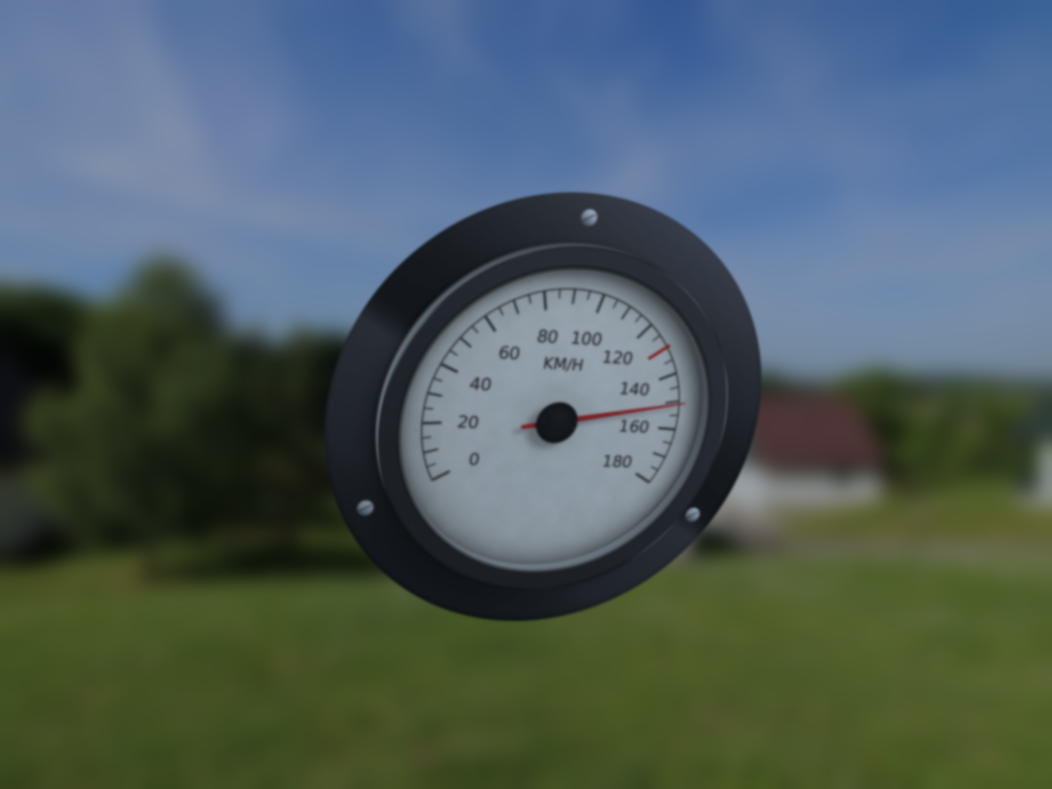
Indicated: value=150 unit=km/h
